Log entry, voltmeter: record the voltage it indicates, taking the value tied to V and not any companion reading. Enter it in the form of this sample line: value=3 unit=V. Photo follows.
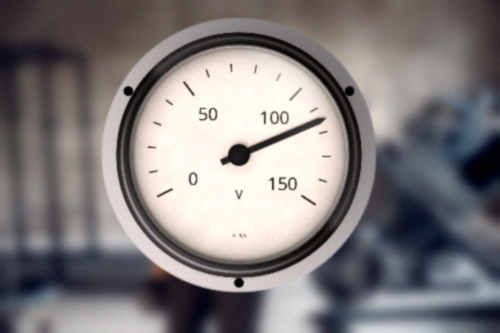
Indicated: value=115 unit=V
